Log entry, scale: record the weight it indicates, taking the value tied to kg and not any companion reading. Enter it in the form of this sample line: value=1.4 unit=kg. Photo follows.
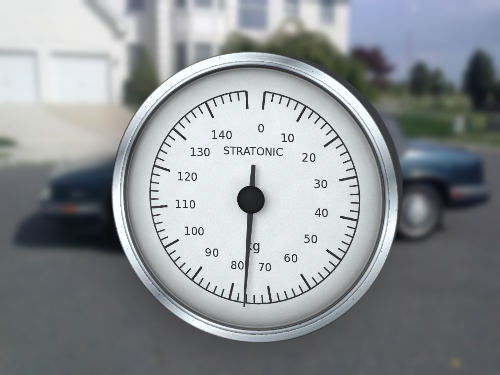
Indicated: value=76 unit=kg
